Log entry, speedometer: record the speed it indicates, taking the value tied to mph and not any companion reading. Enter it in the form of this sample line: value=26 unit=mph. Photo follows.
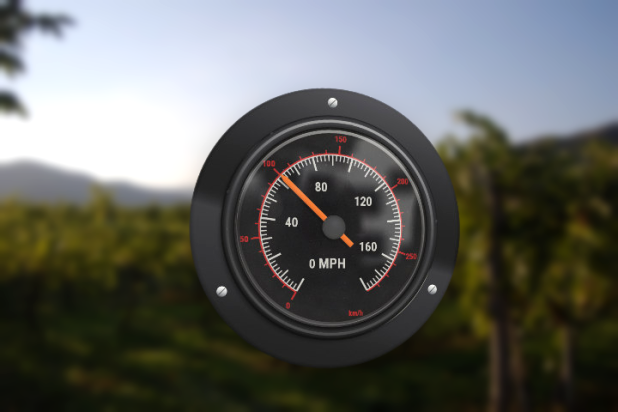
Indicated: value=62 unit=mph
